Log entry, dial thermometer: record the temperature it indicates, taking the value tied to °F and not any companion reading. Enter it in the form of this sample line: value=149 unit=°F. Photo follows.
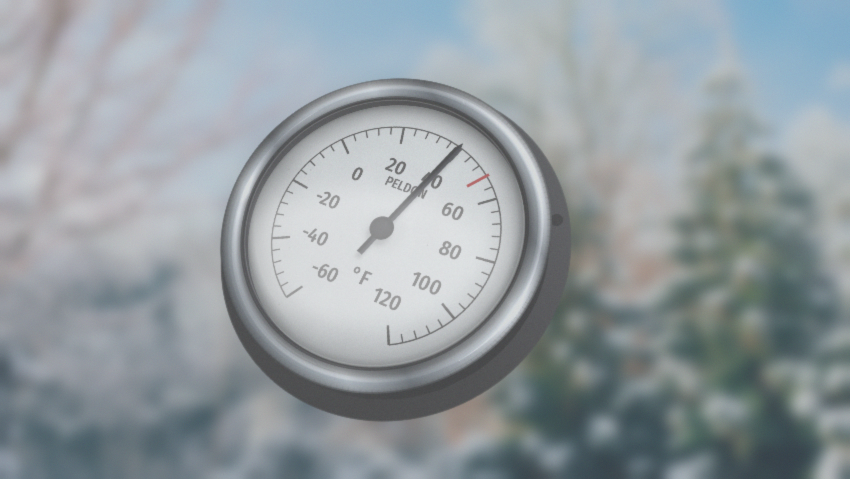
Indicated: value=40 unit=°F
